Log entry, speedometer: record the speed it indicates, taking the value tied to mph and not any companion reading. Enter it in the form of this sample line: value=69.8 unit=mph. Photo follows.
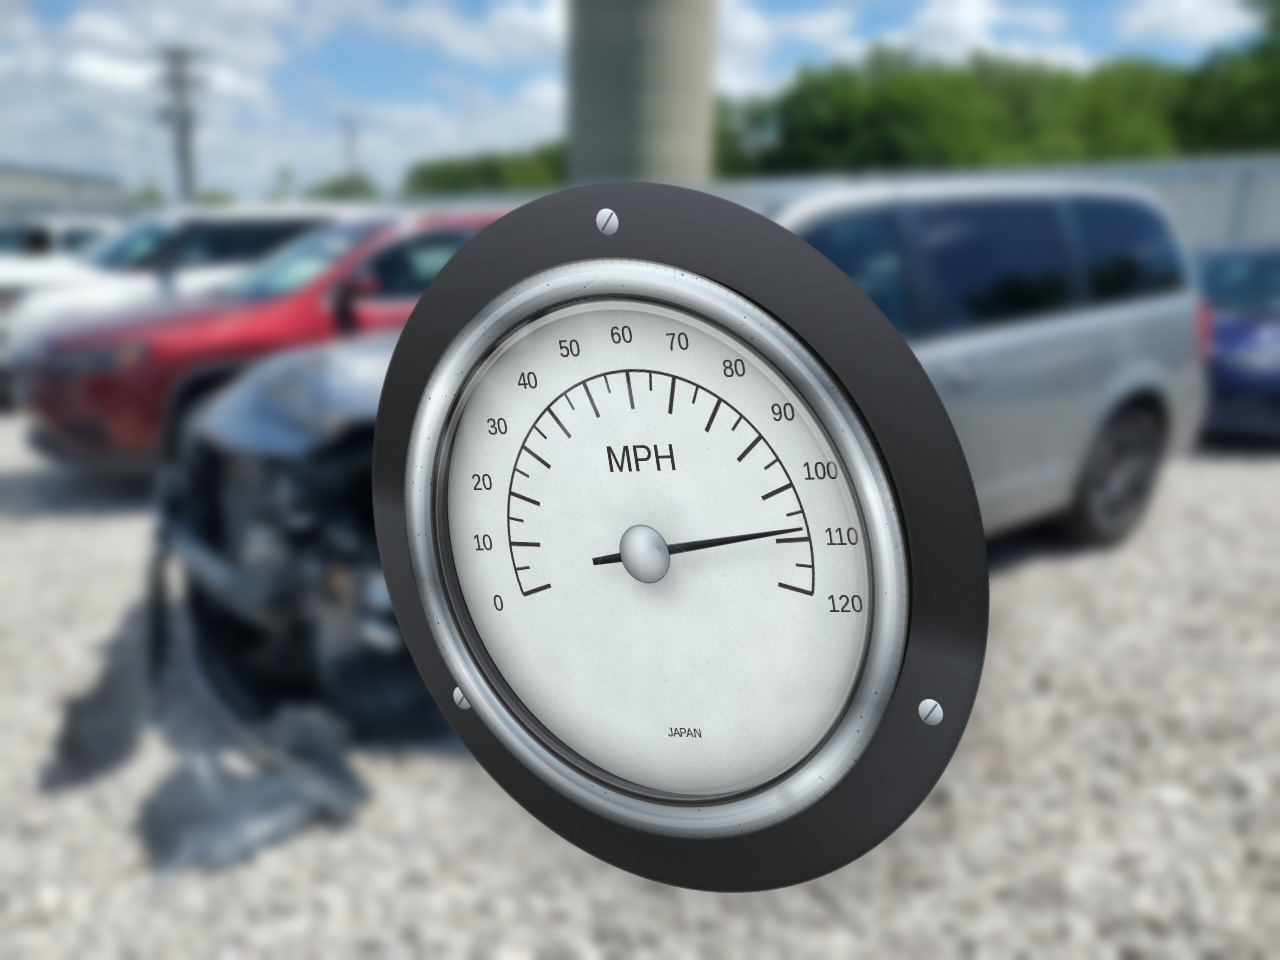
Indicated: value=107.5 unit=mph
